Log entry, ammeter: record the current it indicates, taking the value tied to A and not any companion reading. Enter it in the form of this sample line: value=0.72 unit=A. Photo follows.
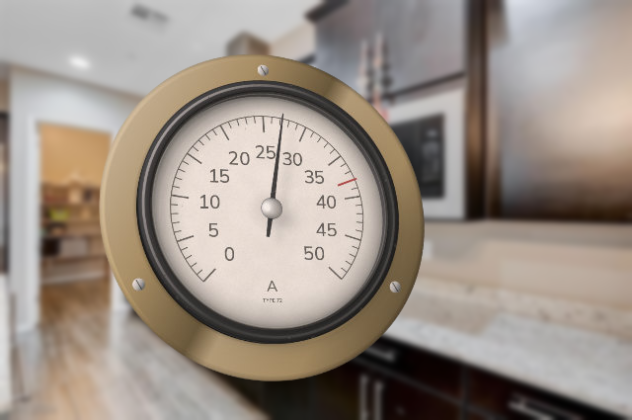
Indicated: value=27 unit=A
